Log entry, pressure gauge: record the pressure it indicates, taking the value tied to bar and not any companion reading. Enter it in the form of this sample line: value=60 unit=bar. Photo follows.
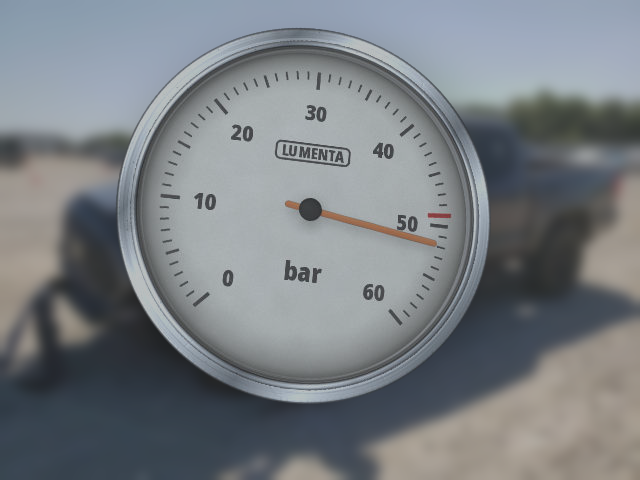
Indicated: value=52 unit=bar
